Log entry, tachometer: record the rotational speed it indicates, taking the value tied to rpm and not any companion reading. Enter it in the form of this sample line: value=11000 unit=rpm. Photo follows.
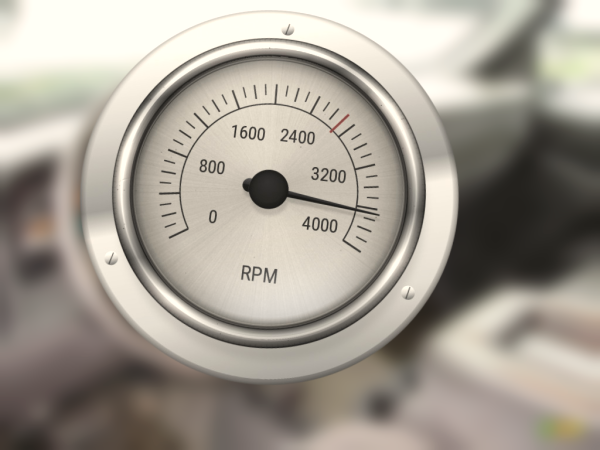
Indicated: value=3650 unit=rpm
